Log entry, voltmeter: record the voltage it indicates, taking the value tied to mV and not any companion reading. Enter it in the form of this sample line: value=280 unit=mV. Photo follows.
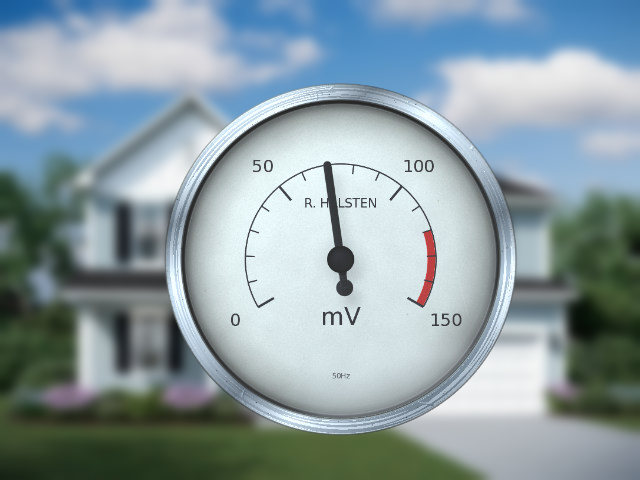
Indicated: value=70 unit=mV
